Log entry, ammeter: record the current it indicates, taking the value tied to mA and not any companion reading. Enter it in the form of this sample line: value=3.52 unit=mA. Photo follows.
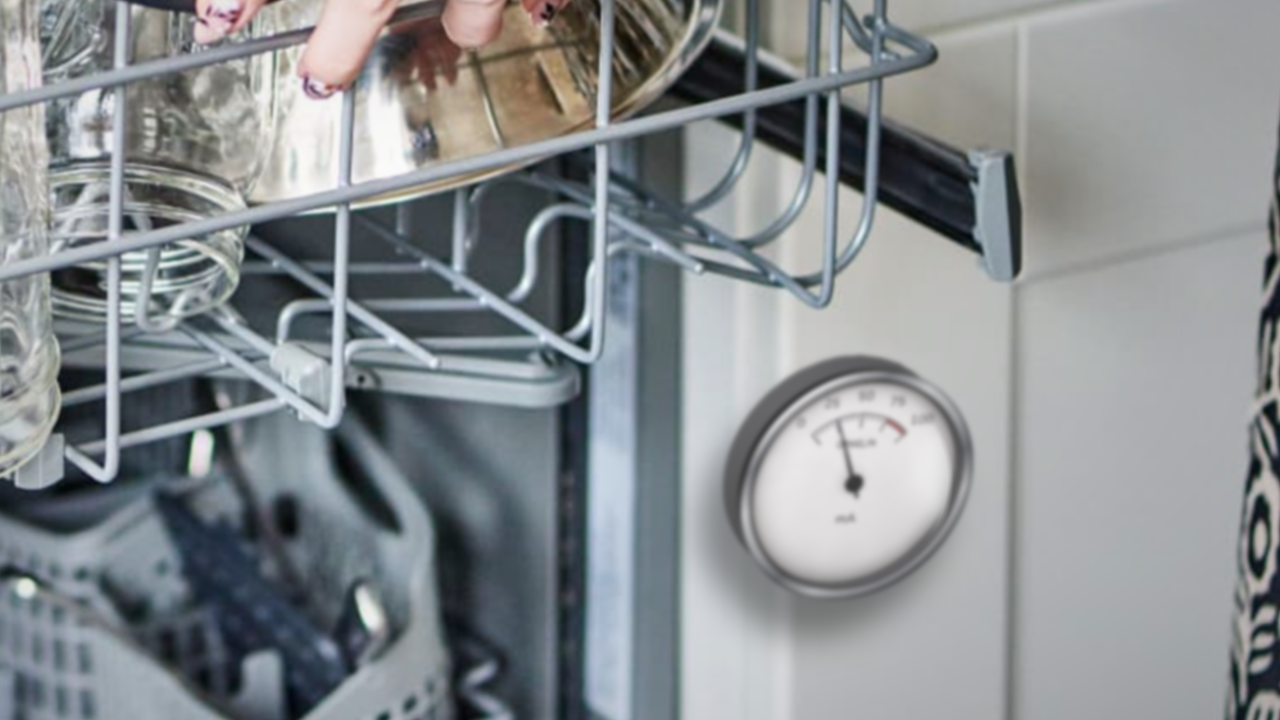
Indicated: value=25 unit=mA
